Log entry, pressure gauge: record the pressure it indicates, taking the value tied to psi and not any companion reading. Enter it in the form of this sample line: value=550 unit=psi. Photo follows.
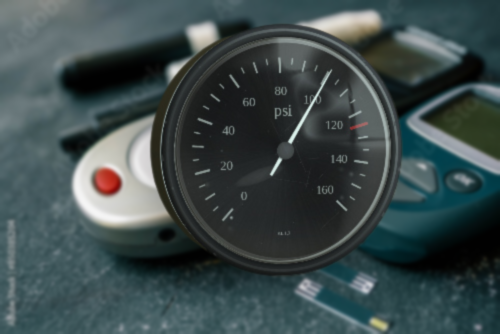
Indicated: value=100 unit=psi
